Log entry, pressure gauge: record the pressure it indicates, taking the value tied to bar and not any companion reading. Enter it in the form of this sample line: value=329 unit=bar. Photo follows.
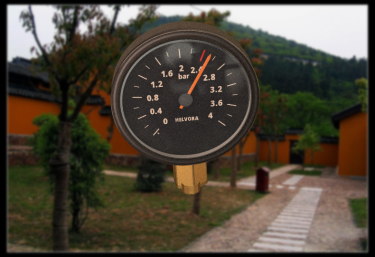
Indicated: value=2.5 unit=bar
